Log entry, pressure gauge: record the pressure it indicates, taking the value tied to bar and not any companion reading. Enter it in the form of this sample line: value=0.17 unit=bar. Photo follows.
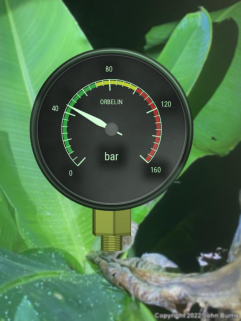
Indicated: value=45 unit=bar
